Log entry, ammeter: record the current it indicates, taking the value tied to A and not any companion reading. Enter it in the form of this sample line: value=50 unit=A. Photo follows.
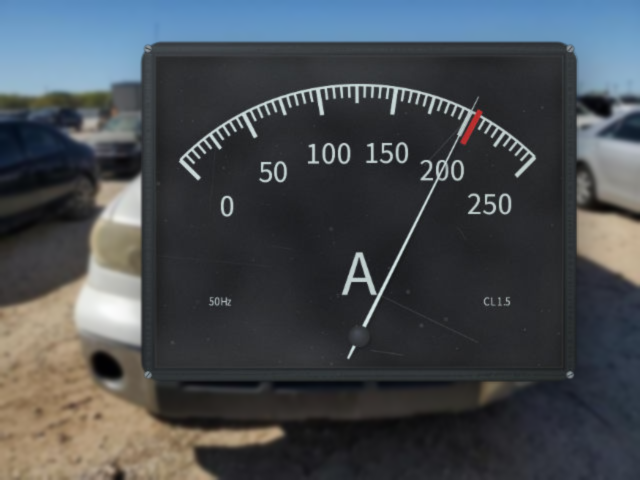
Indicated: value=200 unit=A
